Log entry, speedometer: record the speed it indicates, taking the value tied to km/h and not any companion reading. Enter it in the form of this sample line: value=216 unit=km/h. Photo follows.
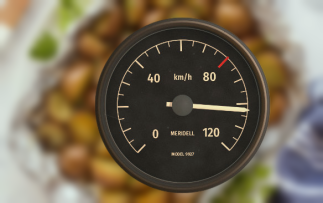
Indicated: value=102.5 unit=km/h
